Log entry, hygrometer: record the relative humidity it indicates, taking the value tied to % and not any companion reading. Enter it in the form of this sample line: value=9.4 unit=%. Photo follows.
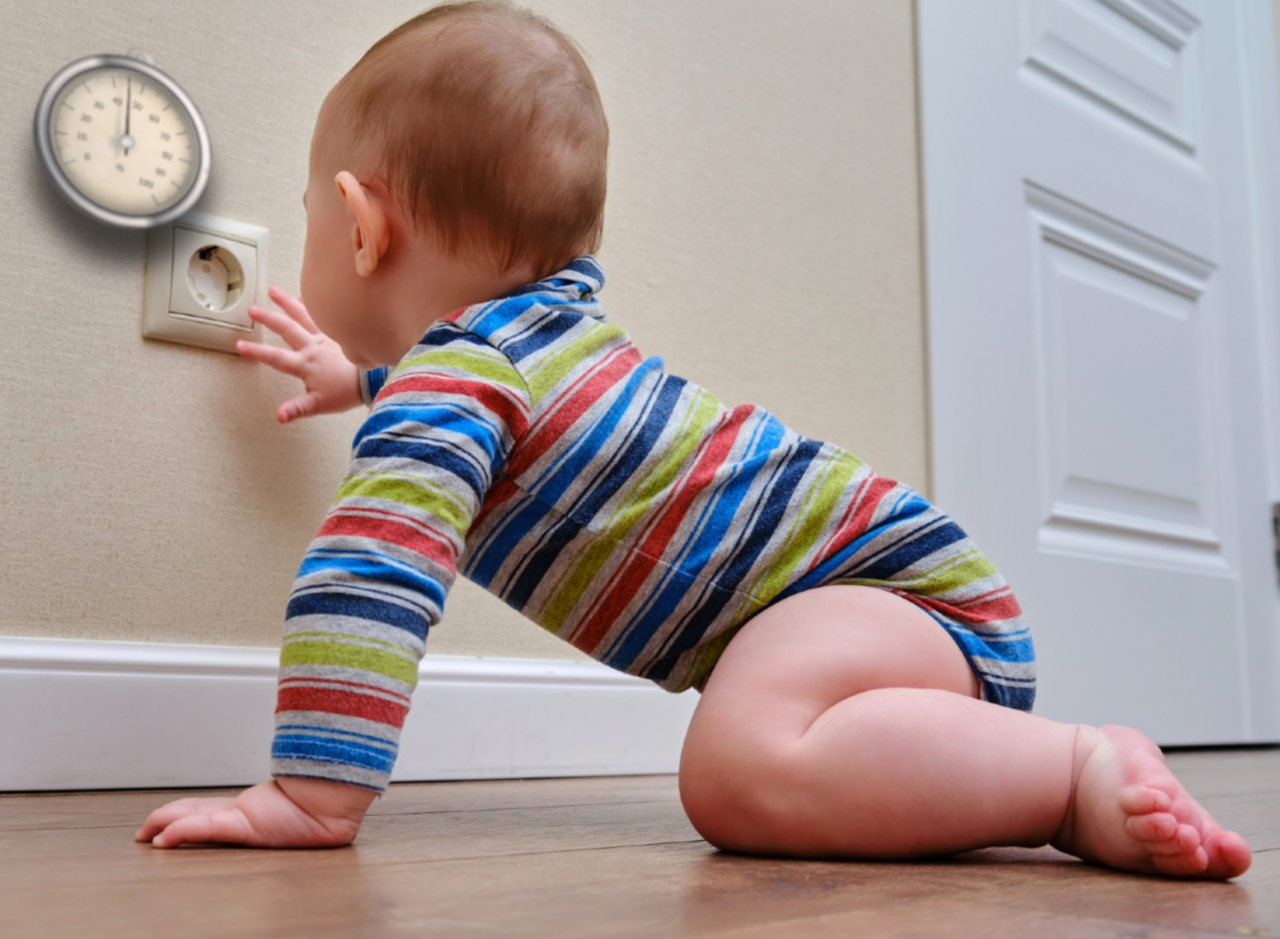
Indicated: value=45 unit=%
